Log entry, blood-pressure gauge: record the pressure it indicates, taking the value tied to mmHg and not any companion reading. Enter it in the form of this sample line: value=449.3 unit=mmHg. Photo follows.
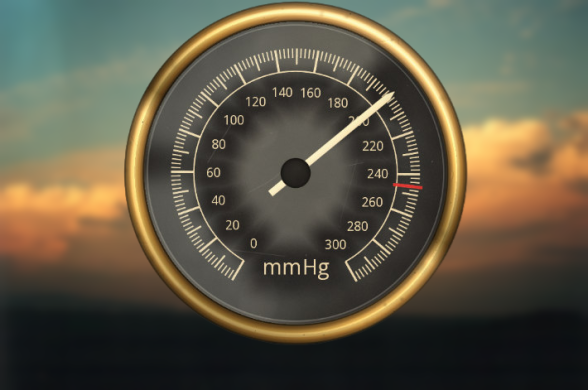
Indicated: value=200 unit=mmHg
